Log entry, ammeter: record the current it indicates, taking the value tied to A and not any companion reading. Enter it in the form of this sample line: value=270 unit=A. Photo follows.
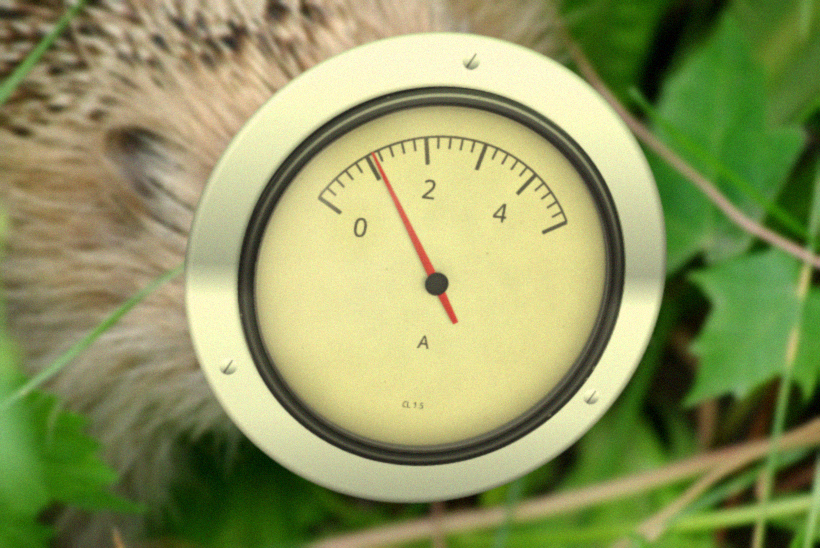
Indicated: value=1.1 unit=A
